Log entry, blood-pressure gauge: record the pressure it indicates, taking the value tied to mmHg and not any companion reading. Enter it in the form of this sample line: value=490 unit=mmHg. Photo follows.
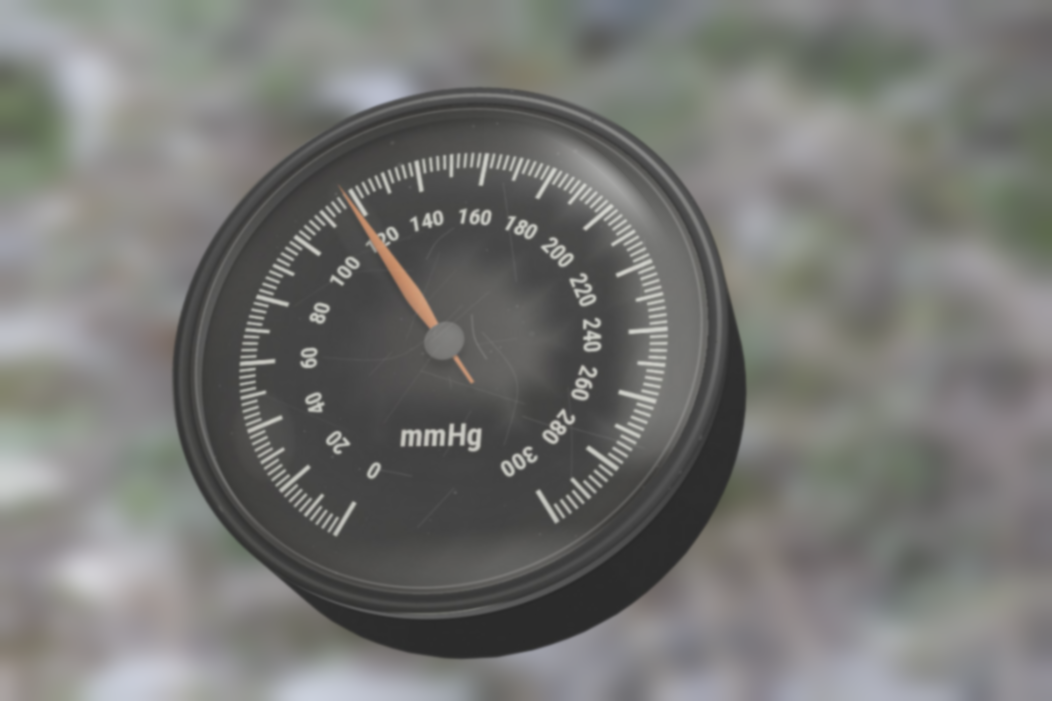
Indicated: value=118 unit=mmHg
